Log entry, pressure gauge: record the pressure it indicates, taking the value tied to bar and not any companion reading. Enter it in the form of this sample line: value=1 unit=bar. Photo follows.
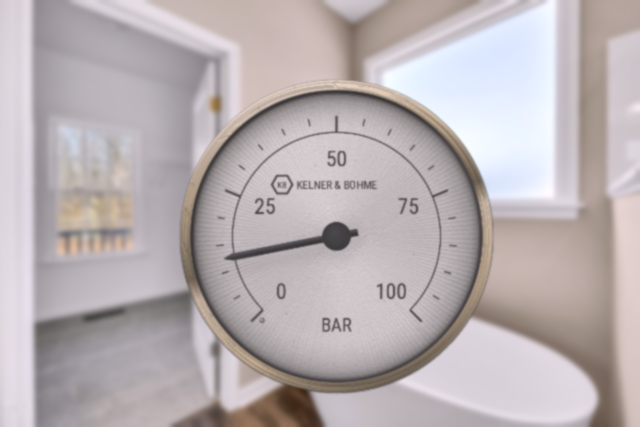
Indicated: value=12.5 unit=bar
